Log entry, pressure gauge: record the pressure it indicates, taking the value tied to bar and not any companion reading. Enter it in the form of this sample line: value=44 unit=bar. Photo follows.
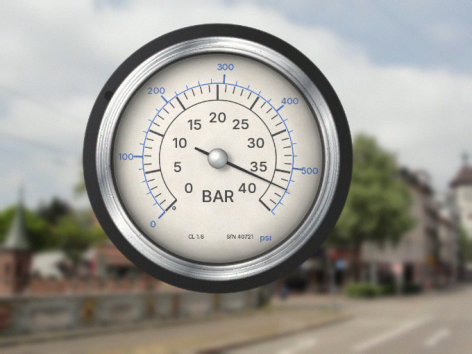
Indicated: value=37 unit=bar
